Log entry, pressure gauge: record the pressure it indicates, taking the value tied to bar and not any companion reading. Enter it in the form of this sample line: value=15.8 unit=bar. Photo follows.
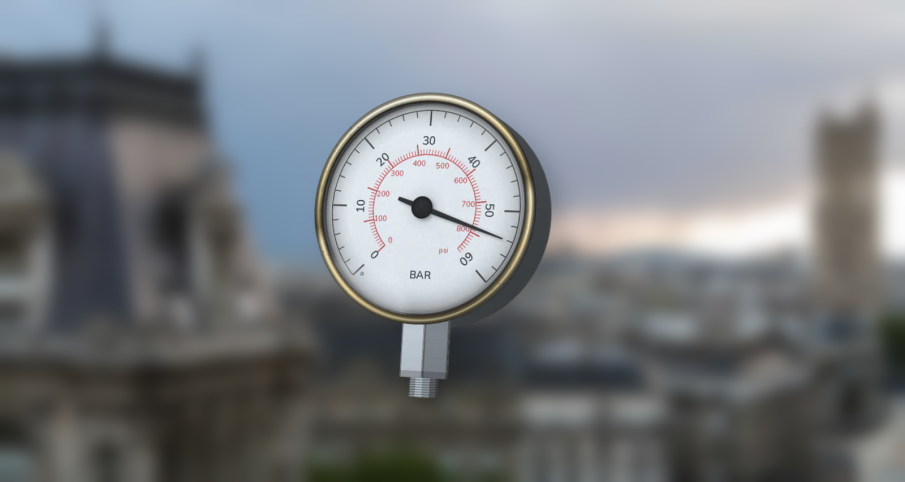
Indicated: value=54 unit=bar
